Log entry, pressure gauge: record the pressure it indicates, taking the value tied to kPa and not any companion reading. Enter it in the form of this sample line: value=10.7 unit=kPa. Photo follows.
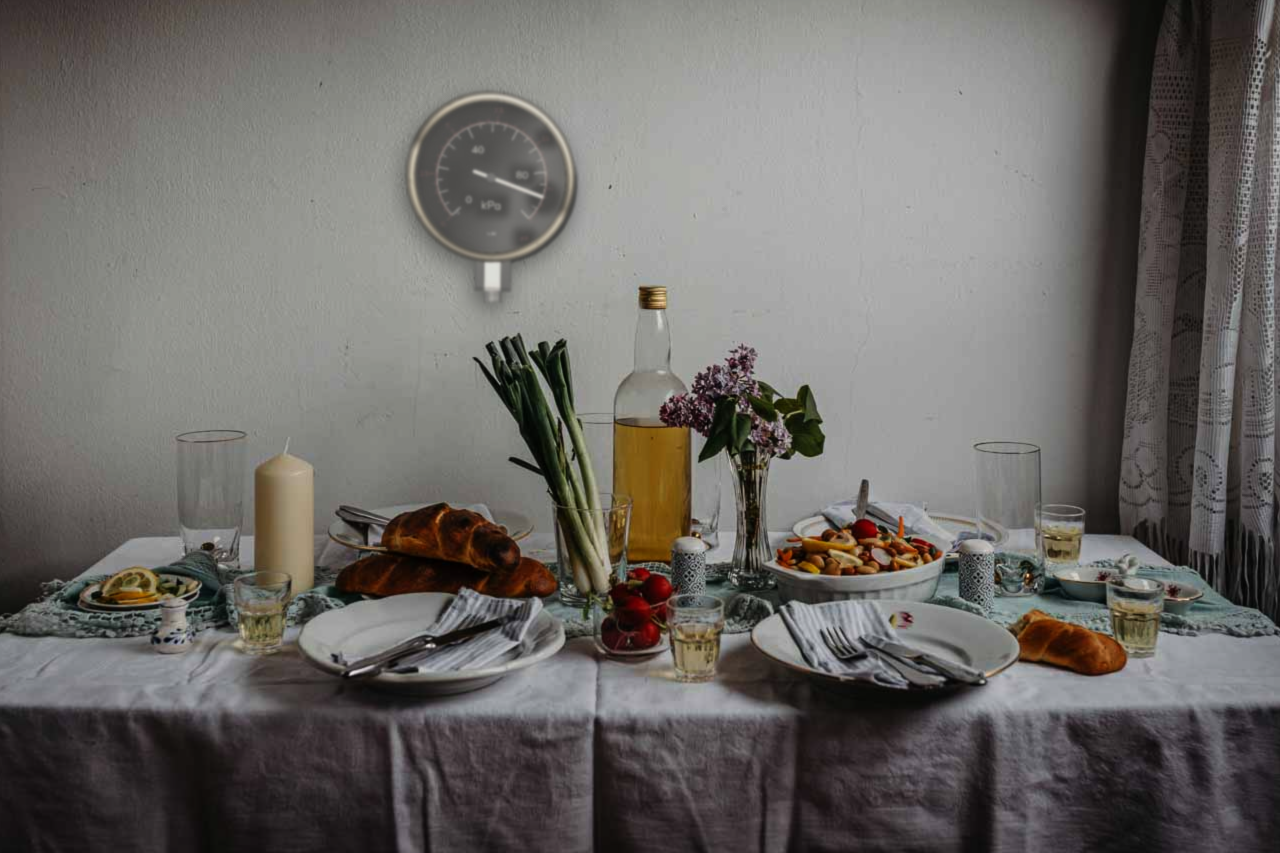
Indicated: value=90 unit=kPa
